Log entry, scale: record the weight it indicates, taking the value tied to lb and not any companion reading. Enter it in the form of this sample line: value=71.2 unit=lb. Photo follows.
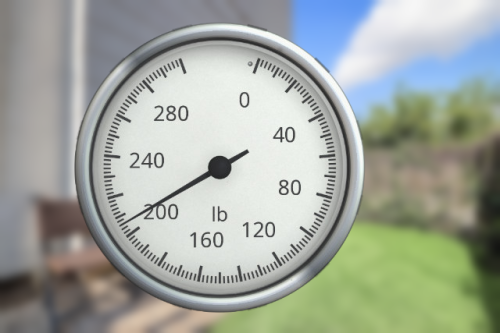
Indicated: value=206 unit=lb
